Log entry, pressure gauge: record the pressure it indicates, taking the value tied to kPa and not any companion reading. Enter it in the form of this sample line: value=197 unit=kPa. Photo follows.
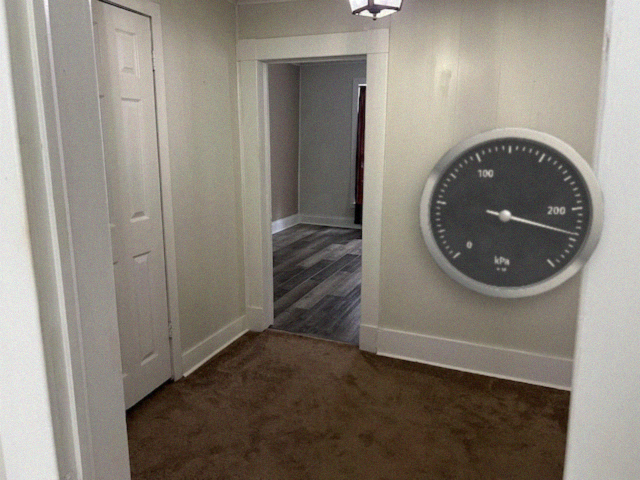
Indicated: value=220 unit=kPa
